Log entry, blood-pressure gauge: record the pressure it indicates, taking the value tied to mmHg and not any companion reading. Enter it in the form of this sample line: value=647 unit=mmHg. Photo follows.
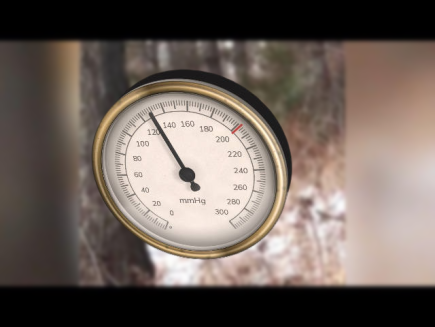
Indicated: value=130 unit=mmHg
